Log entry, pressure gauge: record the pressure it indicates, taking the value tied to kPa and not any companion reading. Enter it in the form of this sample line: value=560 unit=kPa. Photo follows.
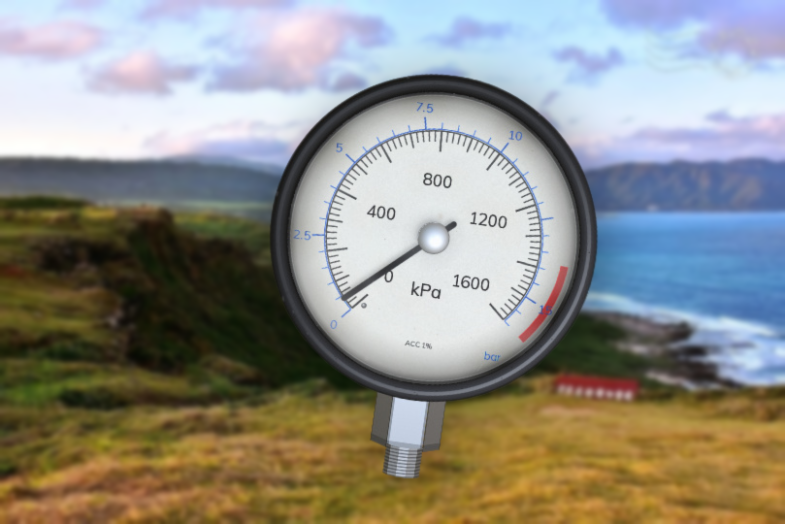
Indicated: value=40 unit=kPa
